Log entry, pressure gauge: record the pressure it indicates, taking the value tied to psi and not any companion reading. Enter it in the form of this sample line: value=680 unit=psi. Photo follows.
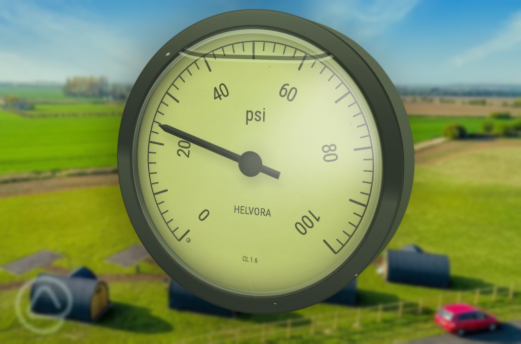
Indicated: value=24 unit=psi
